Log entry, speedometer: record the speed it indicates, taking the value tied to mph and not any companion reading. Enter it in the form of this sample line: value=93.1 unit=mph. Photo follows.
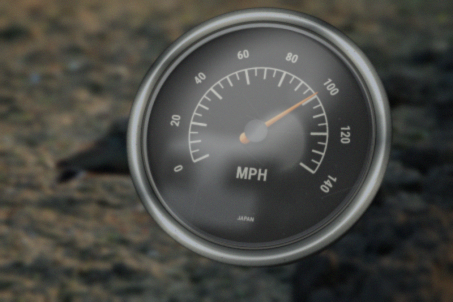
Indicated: value=100 unit=mph
